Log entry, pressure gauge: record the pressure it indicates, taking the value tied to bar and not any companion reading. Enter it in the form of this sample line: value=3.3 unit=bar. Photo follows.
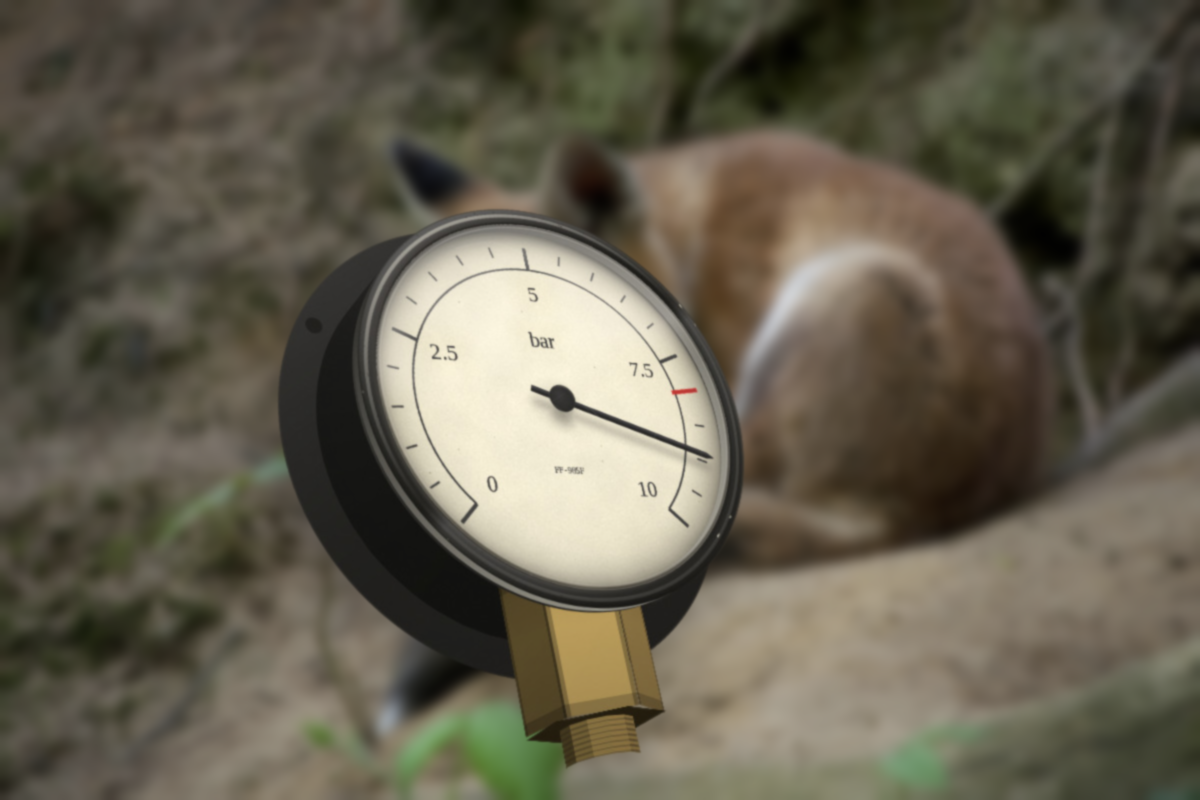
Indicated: value=9 unit=bar
